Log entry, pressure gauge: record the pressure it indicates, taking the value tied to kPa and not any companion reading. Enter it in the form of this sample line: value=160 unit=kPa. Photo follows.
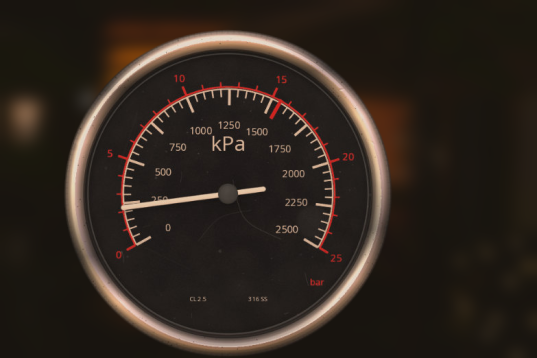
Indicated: value=225 unit=kPa
